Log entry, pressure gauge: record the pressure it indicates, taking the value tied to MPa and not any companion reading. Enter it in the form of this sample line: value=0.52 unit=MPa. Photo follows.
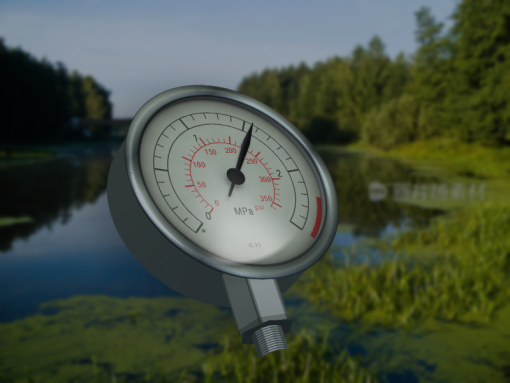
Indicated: value=1.55 unit=MPa
